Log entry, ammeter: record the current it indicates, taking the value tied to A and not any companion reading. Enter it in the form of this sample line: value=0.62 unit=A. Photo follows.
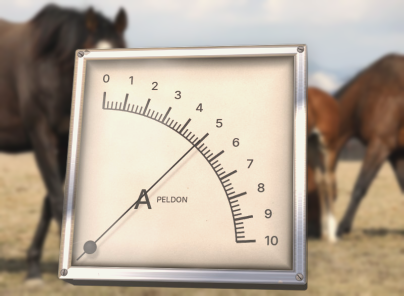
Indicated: value=5 unit=A
